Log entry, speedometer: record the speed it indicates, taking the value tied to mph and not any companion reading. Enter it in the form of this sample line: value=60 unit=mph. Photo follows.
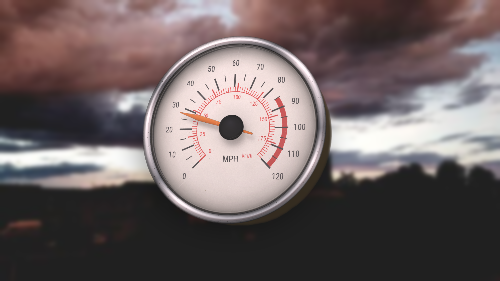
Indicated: value=27.5 unit=mph
